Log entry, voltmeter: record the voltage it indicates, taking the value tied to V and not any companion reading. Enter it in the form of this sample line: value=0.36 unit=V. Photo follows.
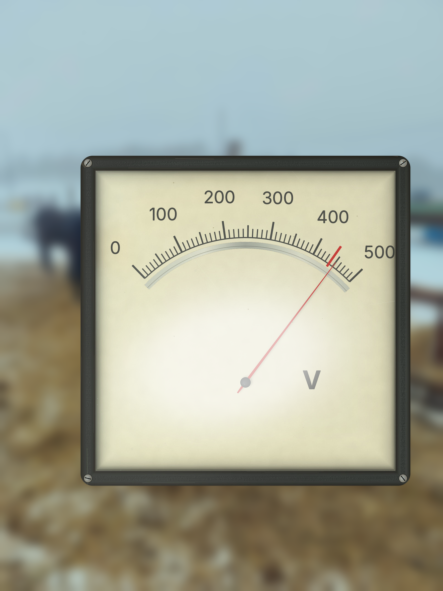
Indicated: value=450 unit=V
